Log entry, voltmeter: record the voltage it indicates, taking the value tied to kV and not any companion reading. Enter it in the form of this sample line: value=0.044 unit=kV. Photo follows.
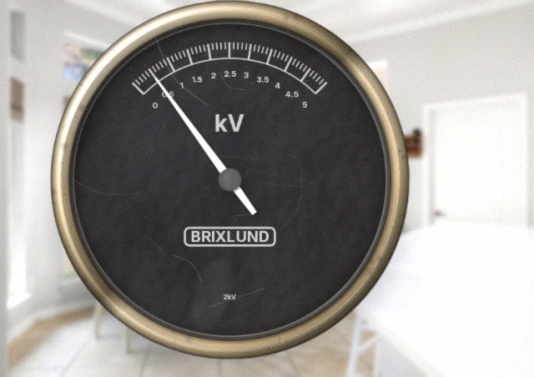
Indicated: value=0.5 unit=kV
